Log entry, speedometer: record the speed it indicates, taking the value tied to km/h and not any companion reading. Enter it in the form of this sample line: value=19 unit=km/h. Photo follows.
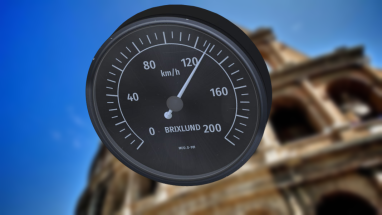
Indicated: value=127.5 unit=km/h
